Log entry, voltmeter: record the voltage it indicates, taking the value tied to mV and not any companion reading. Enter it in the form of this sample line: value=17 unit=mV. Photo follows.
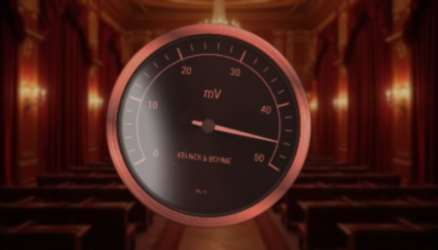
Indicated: value=46 unit=mV
